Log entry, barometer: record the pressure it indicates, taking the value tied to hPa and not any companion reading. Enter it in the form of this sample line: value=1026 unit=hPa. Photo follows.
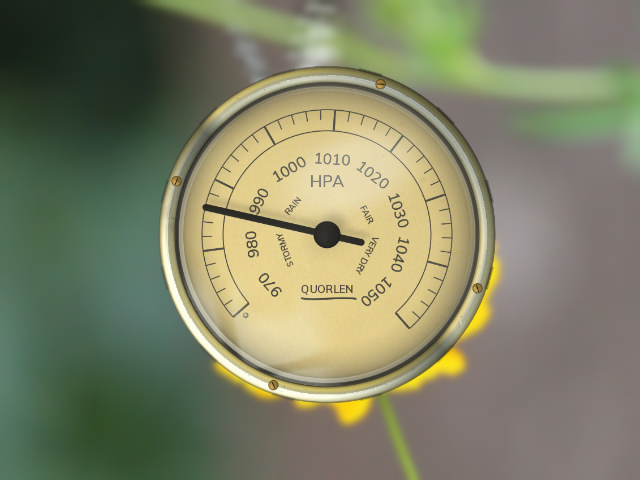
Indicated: value=986 unit=hPa
